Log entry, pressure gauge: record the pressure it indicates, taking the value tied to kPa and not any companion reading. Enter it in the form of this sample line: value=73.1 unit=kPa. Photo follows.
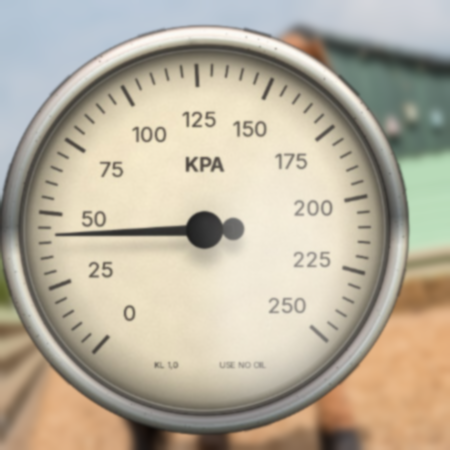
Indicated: value=42.5 unit=kPa
